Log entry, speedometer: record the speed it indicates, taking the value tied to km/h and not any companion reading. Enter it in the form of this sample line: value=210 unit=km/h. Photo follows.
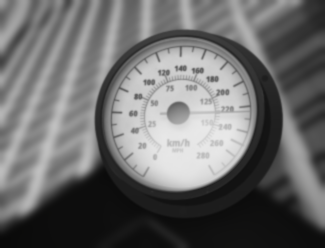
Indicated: value=225 unit=km/h
